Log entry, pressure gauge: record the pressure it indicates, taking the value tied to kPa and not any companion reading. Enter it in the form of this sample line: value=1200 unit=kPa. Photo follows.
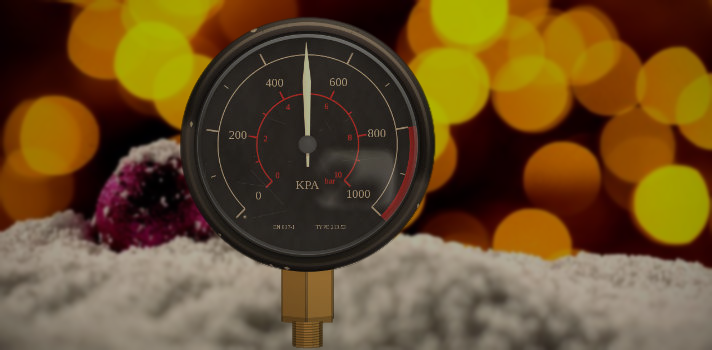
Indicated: value=500 unit=kPa
